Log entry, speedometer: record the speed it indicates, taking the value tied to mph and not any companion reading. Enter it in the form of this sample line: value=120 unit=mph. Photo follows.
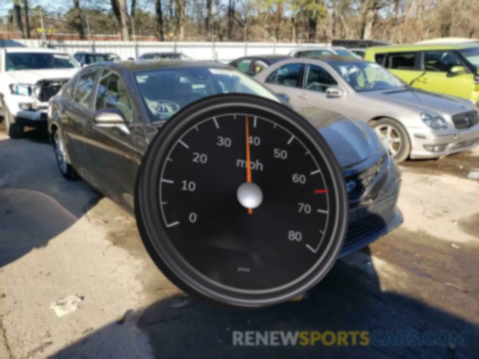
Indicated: value=37.5 unit=mph
